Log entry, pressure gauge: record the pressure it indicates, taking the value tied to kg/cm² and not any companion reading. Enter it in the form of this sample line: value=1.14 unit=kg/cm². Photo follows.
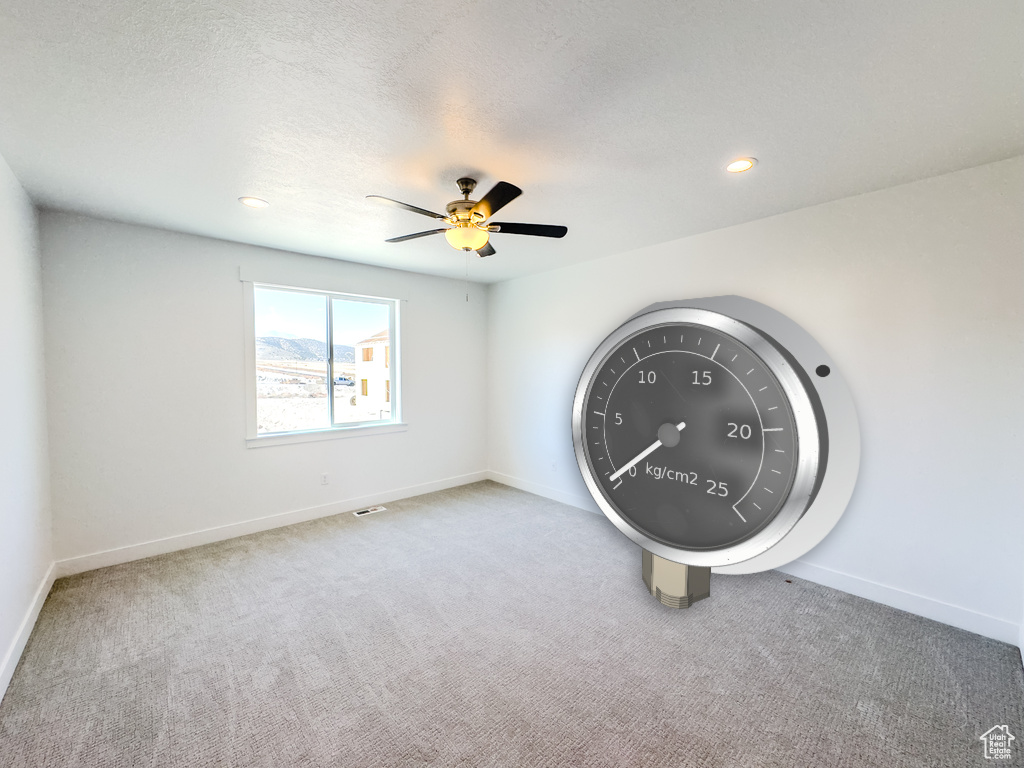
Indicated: value=0.5 unit=kg/cm²
